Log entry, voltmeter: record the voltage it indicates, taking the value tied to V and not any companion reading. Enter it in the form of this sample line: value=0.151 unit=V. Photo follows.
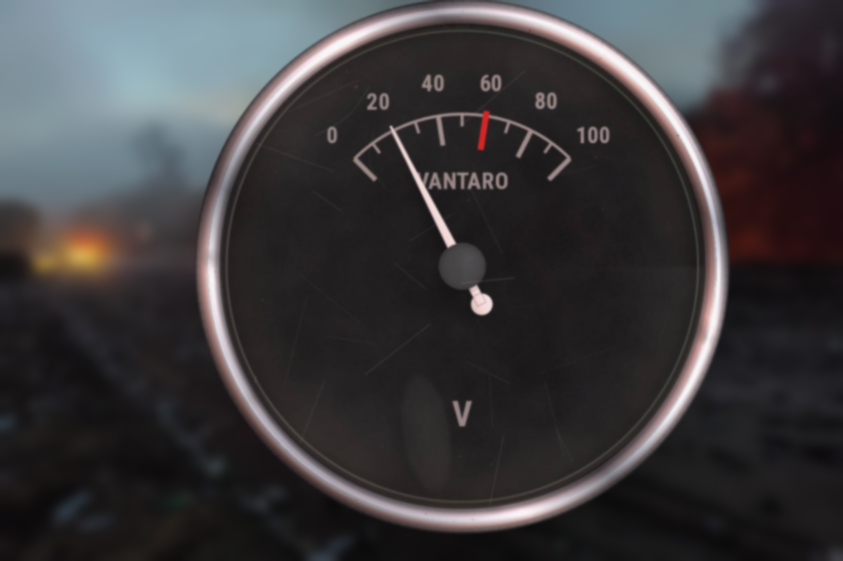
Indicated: value=20 unit=V
